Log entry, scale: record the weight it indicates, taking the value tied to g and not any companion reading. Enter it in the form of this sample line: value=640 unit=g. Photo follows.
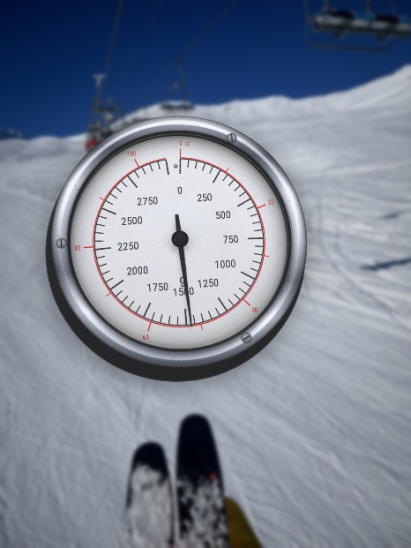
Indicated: value=1475 unit=g
